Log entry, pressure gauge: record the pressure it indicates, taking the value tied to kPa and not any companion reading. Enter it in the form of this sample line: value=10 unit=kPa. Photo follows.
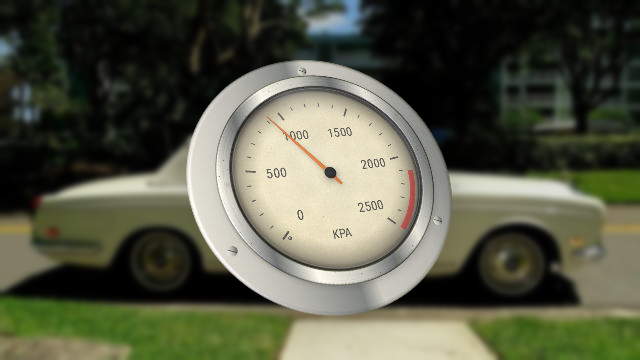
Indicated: value=900 unit=kPa
